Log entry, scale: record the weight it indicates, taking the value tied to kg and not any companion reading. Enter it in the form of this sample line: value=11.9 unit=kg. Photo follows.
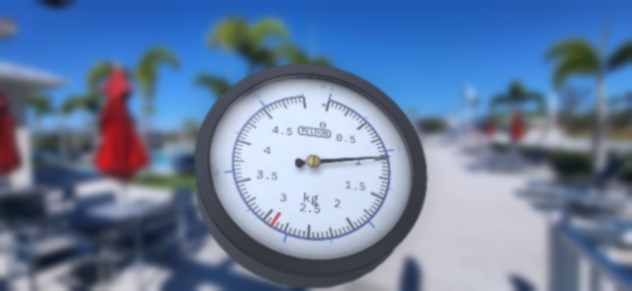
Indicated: value=1 unit=kg
